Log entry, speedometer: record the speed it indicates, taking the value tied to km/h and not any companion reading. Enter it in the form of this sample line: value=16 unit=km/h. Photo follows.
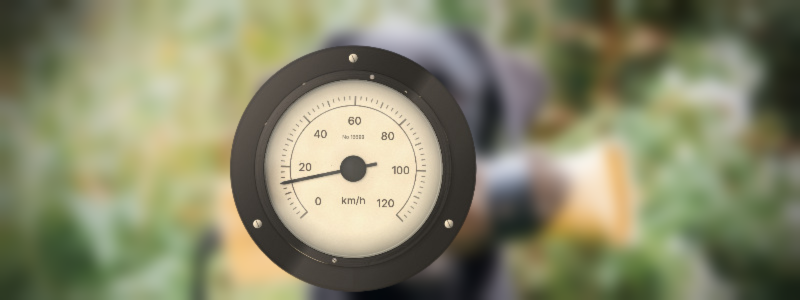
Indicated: value=14 unit=km/h
